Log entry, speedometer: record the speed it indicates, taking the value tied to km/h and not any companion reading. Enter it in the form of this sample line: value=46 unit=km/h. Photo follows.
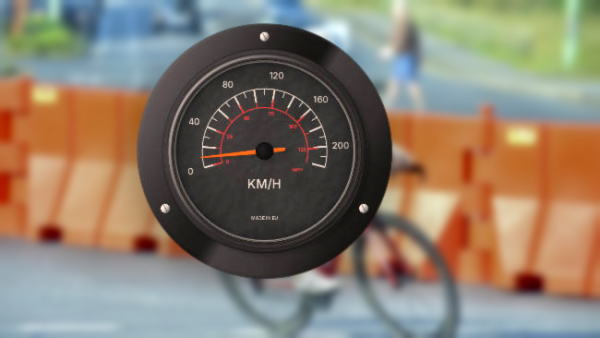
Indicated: value=10 unit=km/h
